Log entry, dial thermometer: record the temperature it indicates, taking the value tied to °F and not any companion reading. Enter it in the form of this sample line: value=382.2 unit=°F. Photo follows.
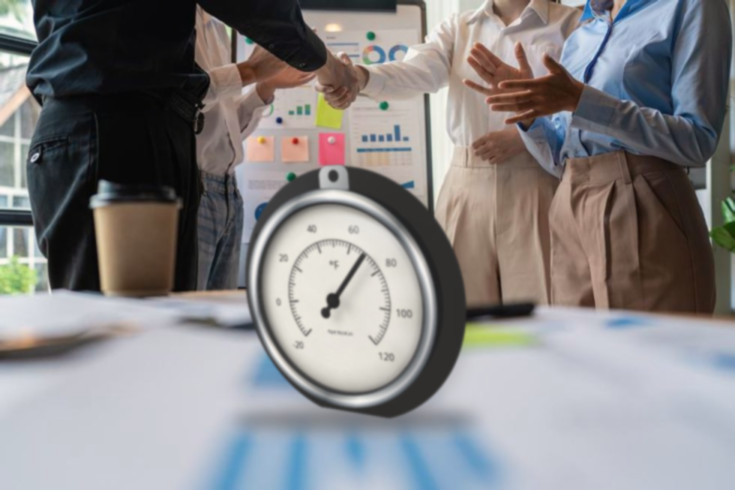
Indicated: value=70 unit=°F
